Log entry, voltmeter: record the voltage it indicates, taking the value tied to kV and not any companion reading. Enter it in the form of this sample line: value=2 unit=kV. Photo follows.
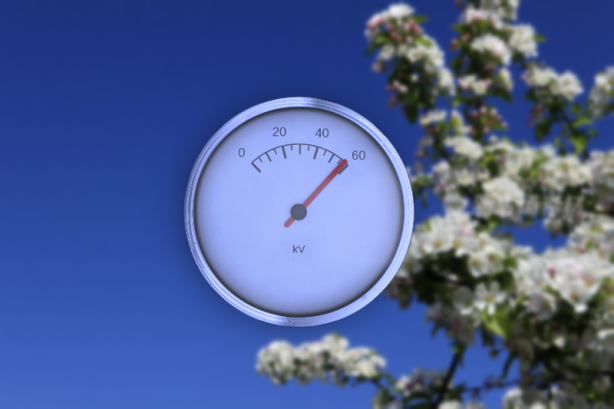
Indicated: value=57.5 unit=kV
